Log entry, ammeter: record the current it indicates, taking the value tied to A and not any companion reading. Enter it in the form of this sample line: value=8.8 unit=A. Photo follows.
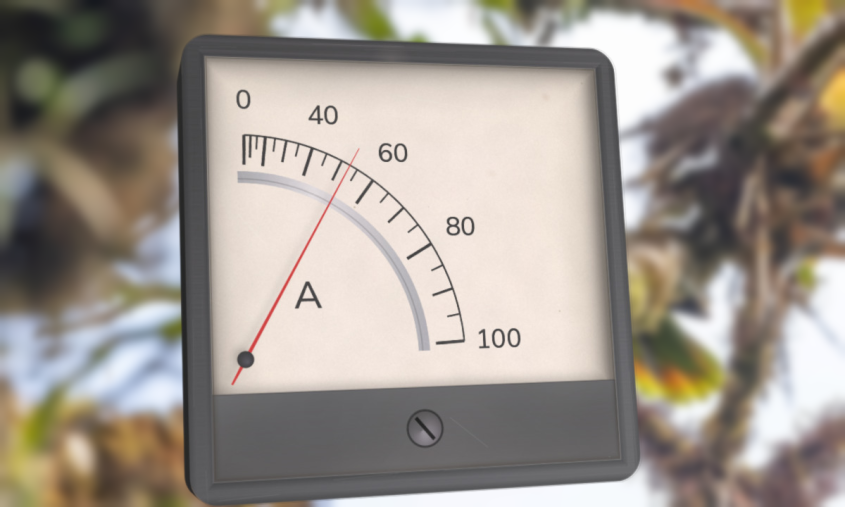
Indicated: value=52.5 unit=A
